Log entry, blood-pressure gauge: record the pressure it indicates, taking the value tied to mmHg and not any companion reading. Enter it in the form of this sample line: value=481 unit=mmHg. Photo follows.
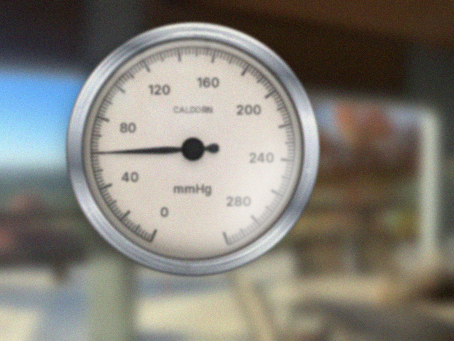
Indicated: value=60 unit=mmHg
